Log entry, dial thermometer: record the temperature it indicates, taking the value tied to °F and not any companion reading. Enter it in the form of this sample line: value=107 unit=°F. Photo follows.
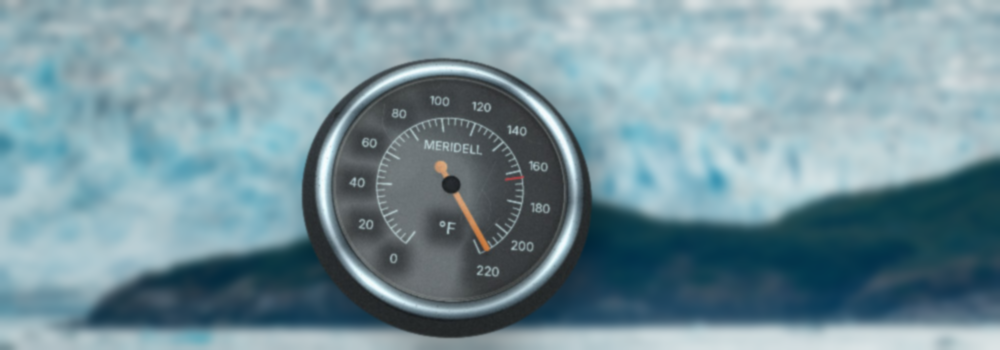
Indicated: value=216 unit=°F
